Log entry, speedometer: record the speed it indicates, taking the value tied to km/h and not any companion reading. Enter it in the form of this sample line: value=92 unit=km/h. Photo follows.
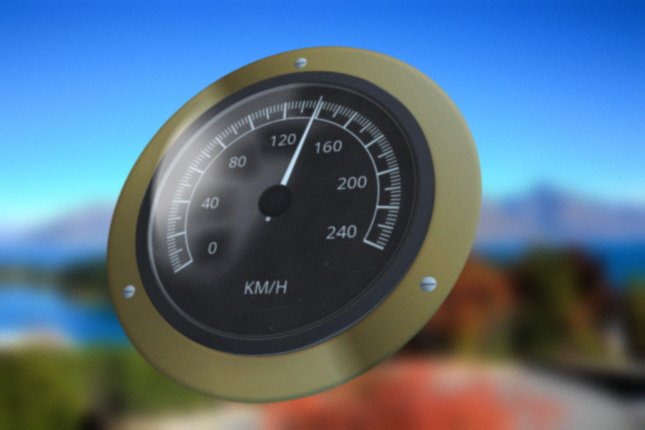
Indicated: value=140 unit=km/h
